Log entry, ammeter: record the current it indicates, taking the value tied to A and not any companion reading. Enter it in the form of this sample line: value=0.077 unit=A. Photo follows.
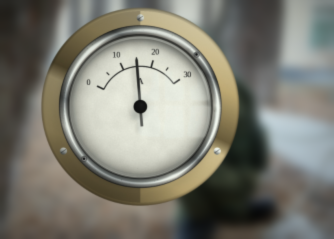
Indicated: value=15 unit=A
